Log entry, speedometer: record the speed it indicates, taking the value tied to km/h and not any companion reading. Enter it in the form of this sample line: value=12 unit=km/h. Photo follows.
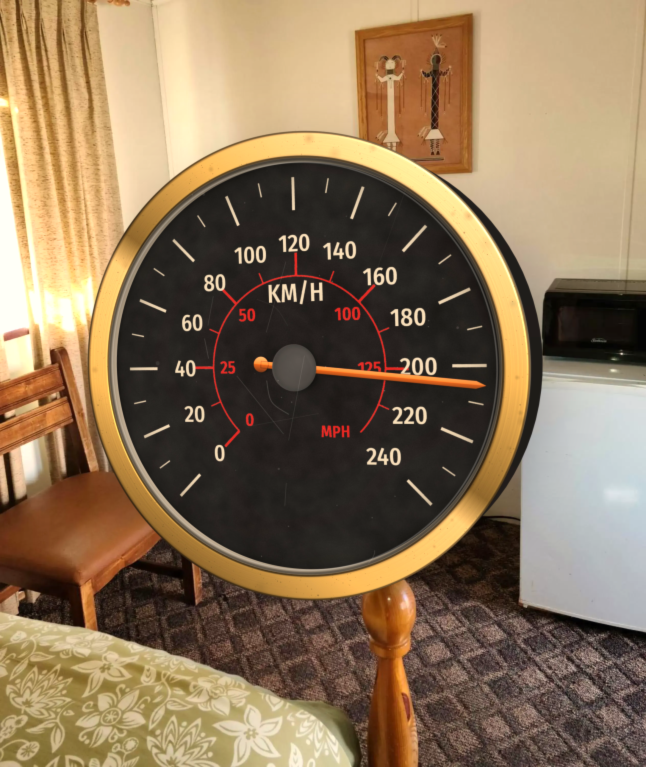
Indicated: value=205 unit=km/h
